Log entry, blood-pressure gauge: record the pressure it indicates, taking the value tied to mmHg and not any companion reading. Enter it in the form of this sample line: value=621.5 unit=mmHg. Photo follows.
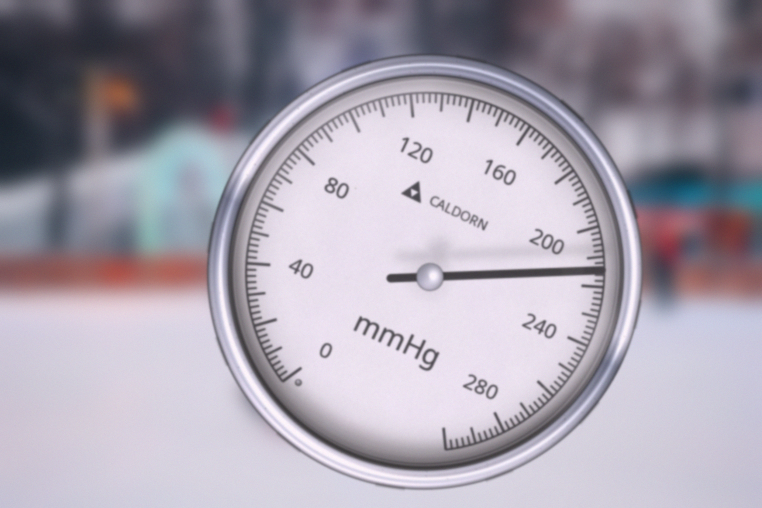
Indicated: value=214 unit=mmHg
